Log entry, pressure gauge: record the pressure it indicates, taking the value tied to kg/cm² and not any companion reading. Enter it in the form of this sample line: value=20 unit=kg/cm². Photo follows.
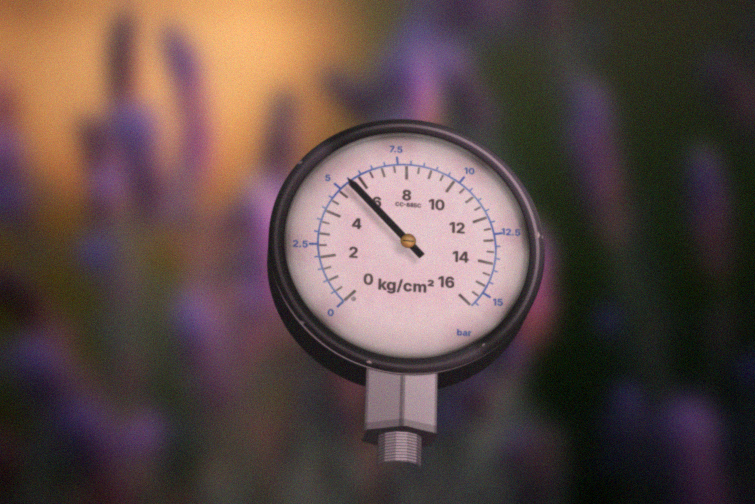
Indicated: value=5.5 unit=kg/cm²
